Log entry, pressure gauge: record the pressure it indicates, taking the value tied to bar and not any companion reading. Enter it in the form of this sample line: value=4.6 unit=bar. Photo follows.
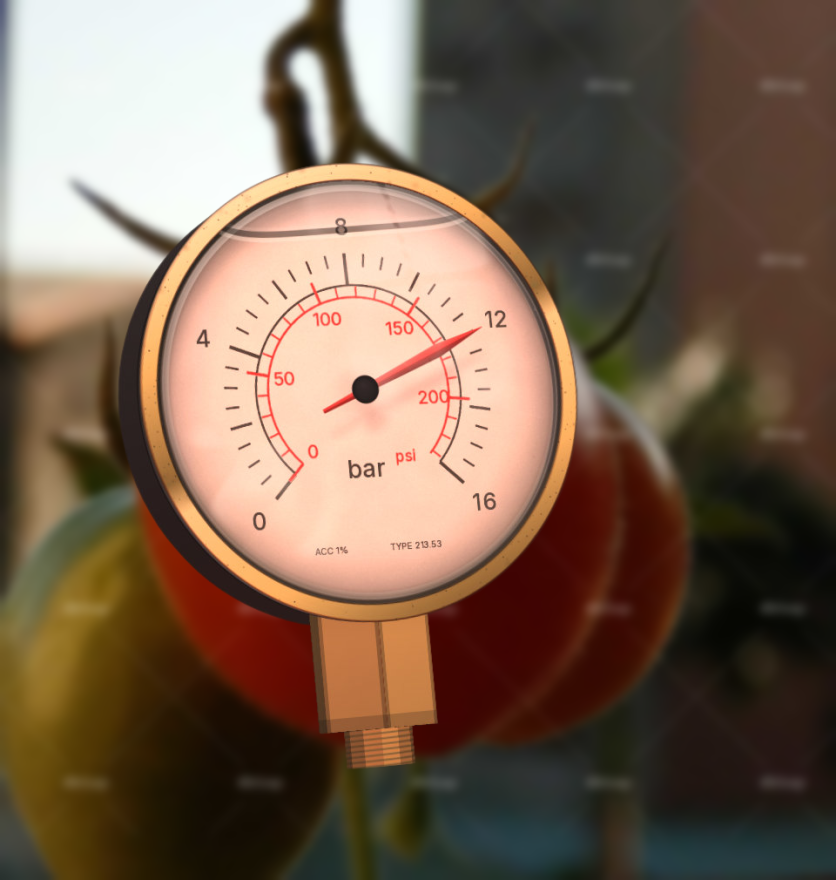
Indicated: value=12 unit=bar
